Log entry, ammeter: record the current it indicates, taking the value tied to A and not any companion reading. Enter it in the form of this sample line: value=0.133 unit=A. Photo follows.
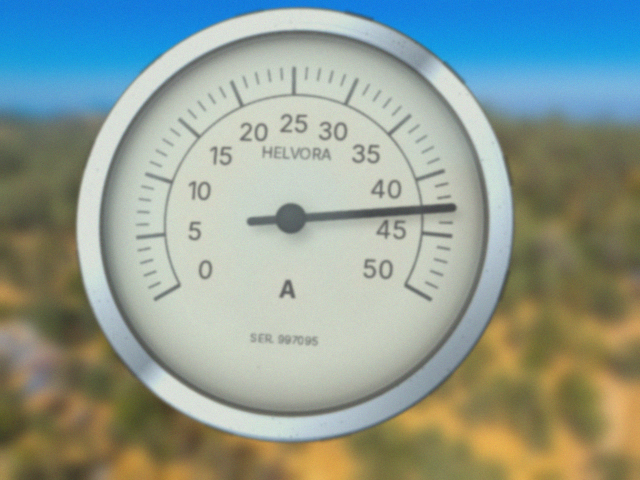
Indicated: value=43 unit=A
